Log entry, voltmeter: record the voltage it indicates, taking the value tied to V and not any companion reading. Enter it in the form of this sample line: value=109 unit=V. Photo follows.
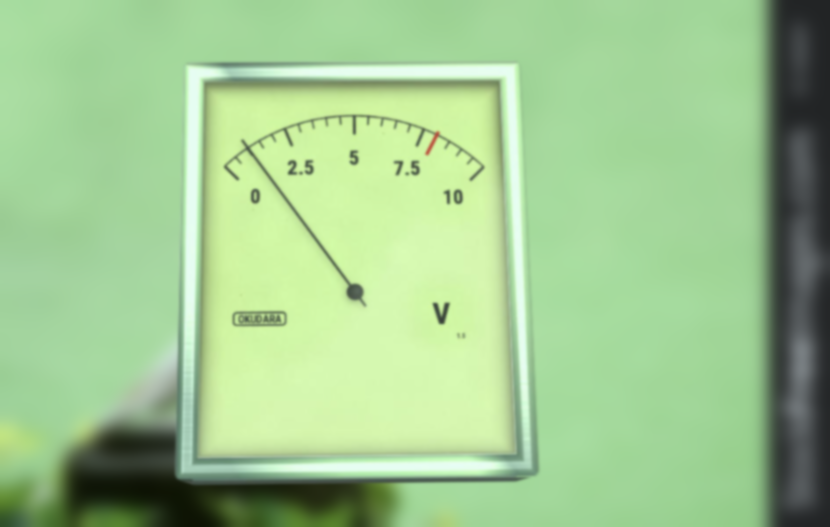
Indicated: value=1 unit=V
